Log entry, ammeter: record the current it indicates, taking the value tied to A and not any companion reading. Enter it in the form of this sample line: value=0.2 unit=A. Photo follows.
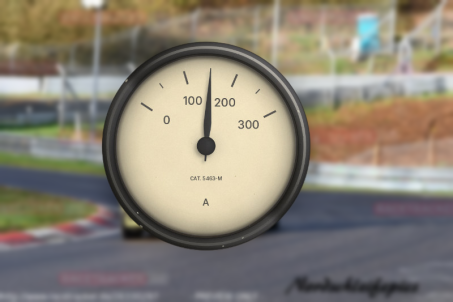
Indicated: value=150 unit=A
